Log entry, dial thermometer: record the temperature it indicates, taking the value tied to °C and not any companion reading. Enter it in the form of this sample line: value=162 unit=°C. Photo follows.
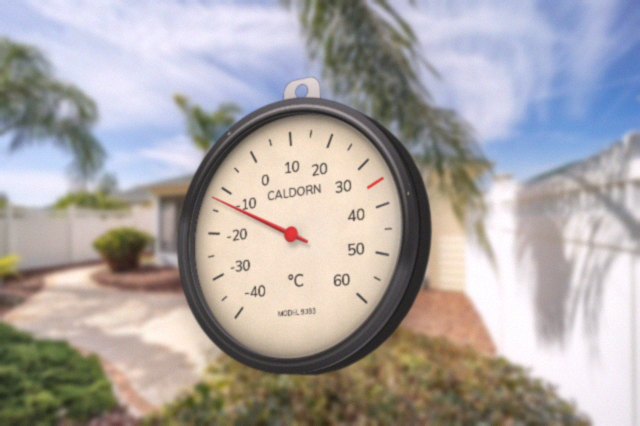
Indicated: value=-12.5 unit=°C
